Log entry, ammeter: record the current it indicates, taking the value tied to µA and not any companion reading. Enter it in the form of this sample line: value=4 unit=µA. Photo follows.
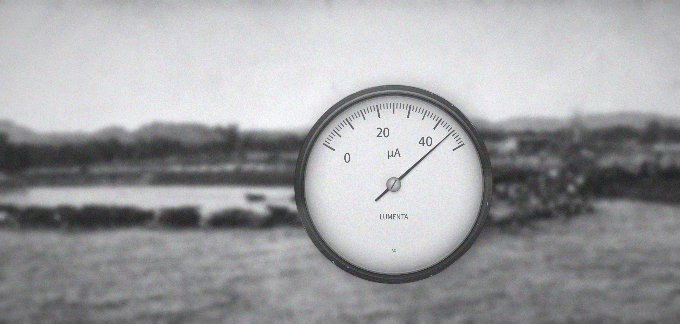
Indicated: value=45 unit=µA
